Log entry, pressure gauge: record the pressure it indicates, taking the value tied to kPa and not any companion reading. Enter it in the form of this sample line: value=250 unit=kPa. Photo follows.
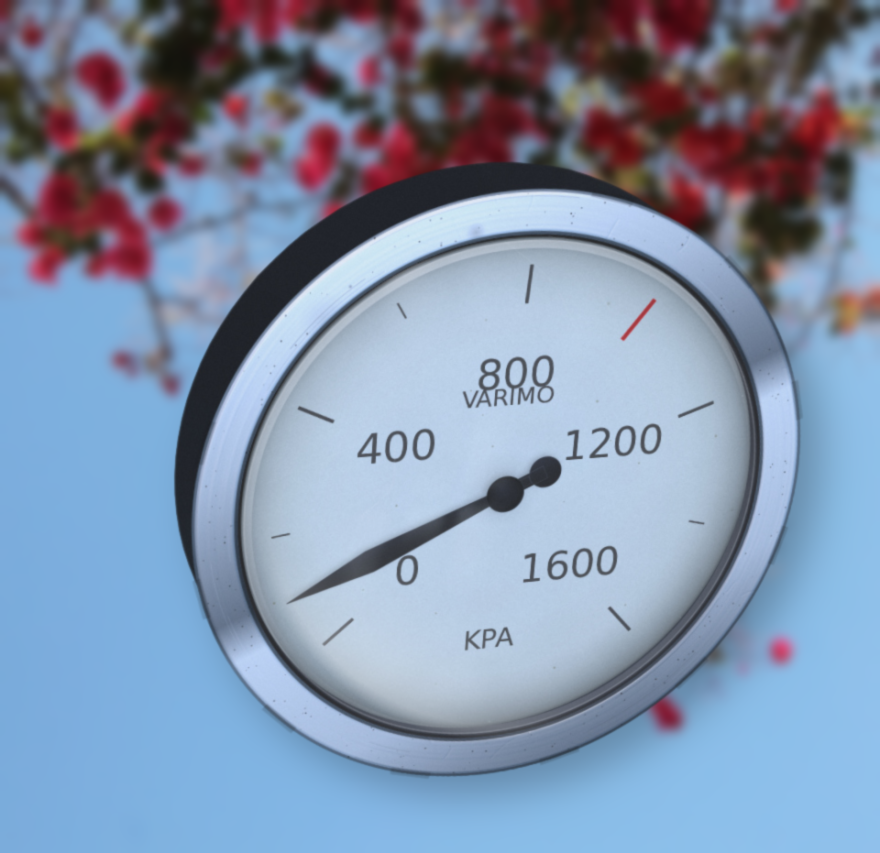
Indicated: value=100 unit=kPa
